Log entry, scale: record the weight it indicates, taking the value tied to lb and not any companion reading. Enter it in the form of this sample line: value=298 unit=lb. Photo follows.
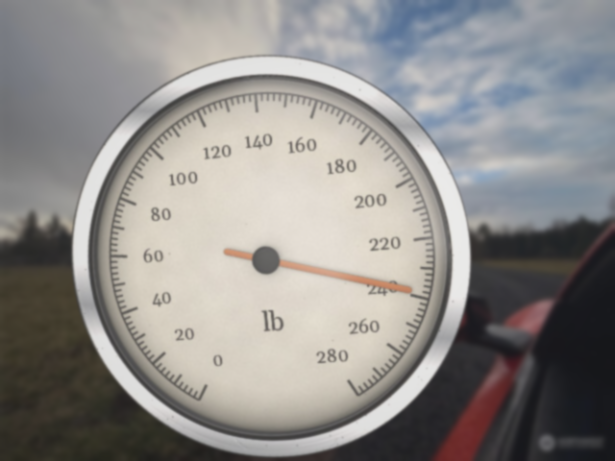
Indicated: value=238 unit=lb
